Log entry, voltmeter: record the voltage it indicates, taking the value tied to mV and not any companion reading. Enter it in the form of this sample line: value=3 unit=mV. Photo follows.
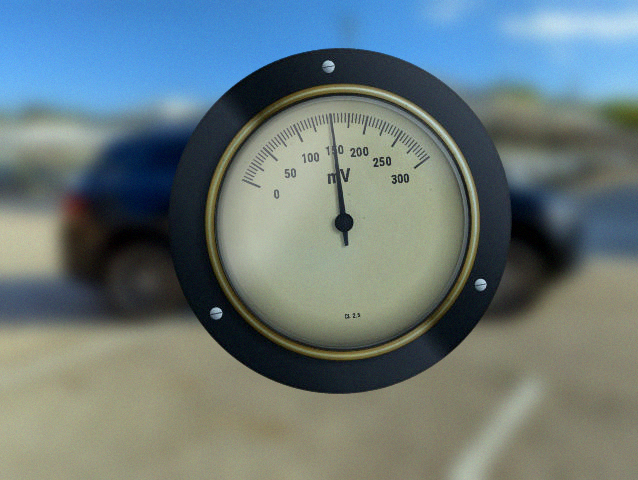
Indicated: value=150 unit=mV
